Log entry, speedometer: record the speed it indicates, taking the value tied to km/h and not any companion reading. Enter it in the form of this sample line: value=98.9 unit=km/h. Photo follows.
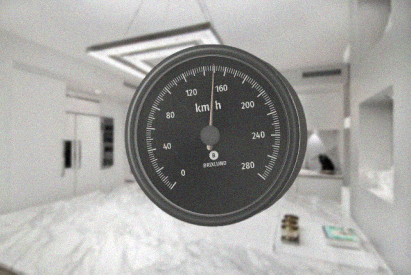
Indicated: value=150 unit=km/h
